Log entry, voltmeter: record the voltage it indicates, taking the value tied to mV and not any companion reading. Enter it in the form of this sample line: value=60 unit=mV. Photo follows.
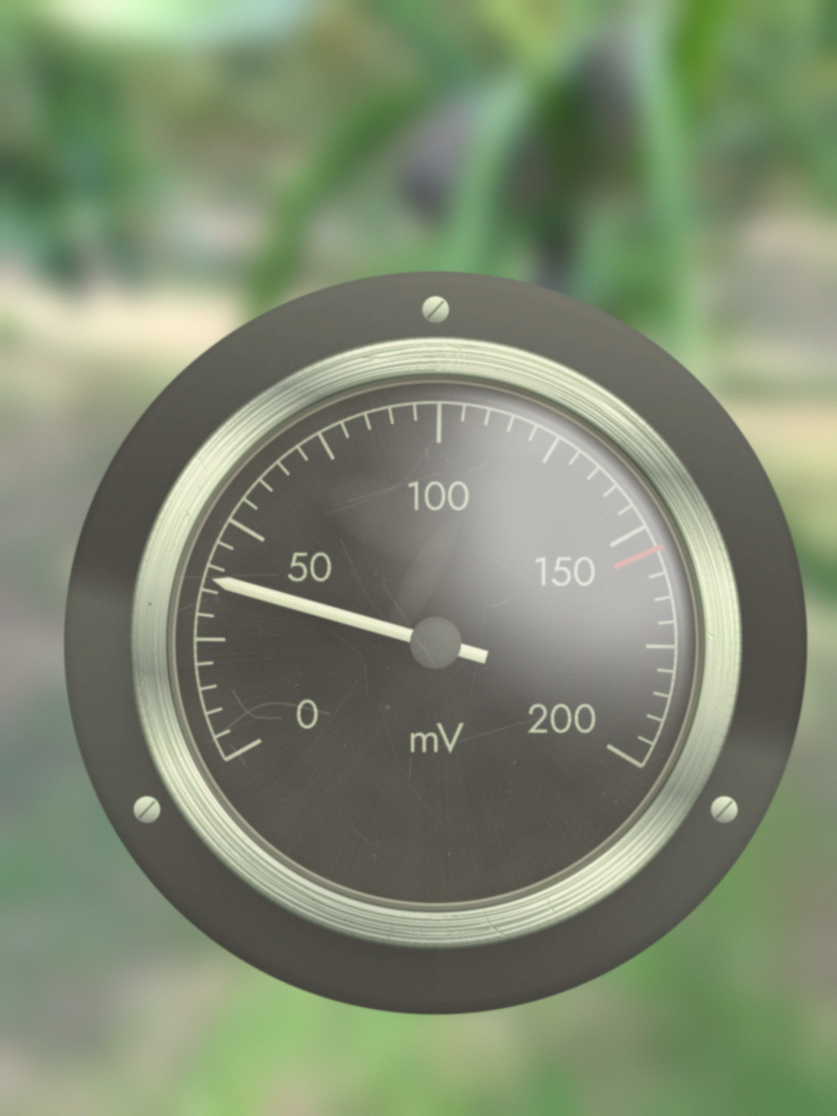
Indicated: value=37.5 unit=mV
